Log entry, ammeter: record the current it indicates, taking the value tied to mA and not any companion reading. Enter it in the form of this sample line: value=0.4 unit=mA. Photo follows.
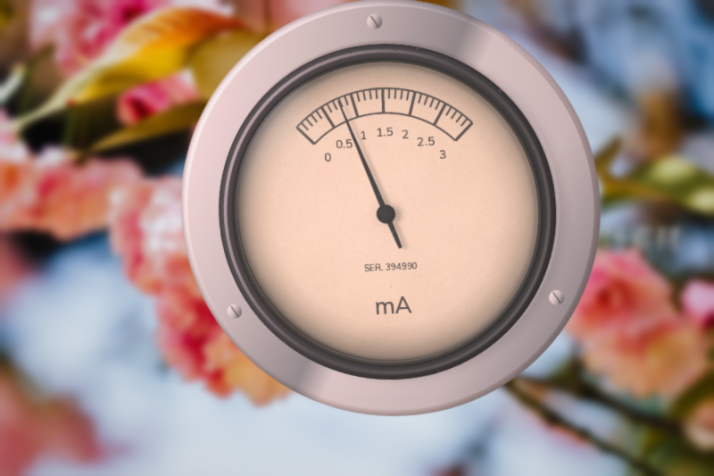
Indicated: value=0.8 unit=mA
